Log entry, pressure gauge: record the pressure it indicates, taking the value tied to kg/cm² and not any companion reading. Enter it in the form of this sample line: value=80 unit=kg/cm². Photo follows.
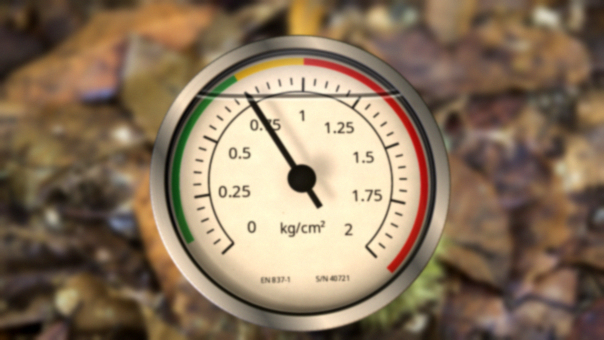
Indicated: value=0.75 unit=kg/cm²
